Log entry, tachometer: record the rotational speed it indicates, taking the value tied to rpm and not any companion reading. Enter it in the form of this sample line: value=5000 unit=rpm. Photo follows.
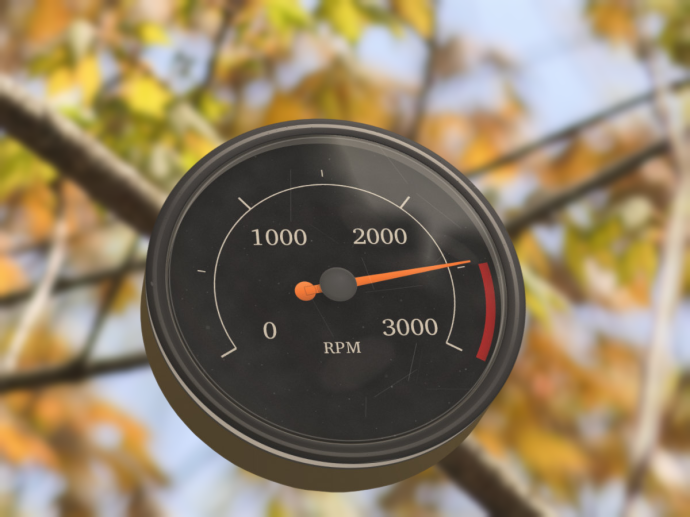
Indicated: value=2500 unit=rpm
